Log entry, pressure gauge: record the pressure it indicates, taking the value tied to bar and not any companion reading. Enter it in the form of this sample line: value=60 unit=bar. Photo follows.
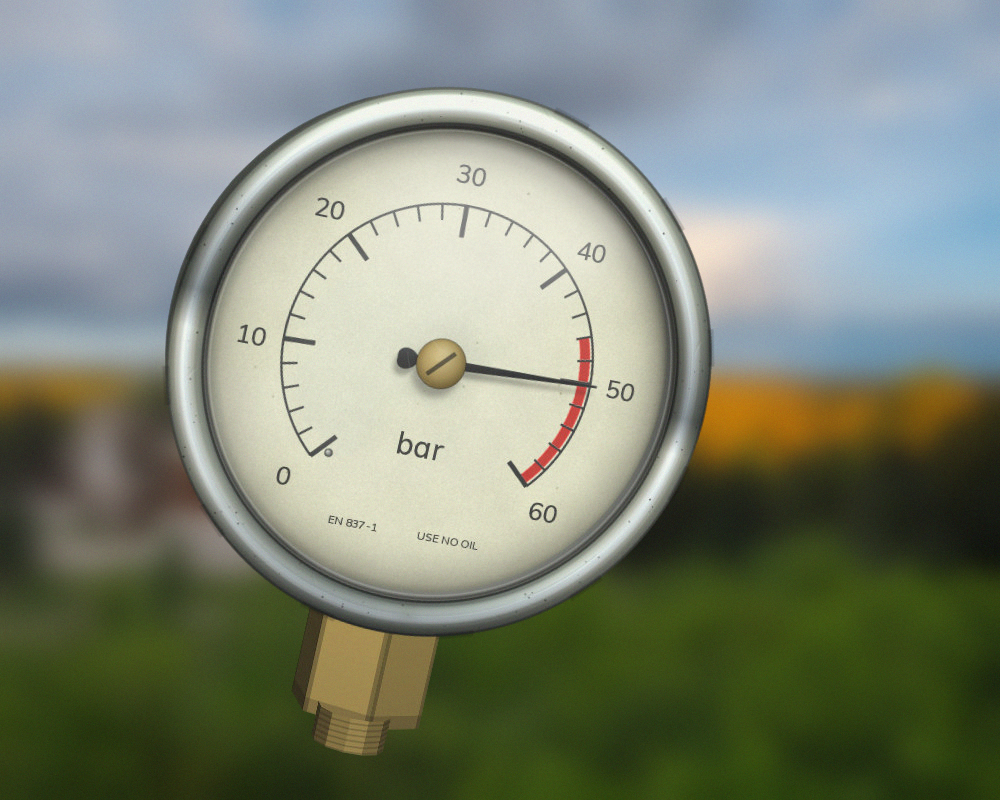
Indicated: value=50 unit=bar
